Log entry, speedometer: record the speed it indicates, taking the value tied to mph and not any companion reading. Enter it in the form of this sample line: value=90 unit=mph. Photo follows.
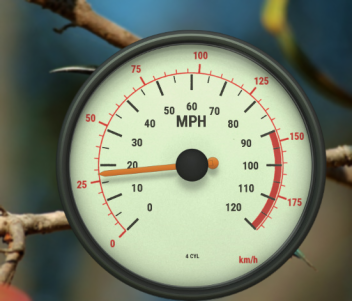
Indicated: value=17.5 unit=mph
